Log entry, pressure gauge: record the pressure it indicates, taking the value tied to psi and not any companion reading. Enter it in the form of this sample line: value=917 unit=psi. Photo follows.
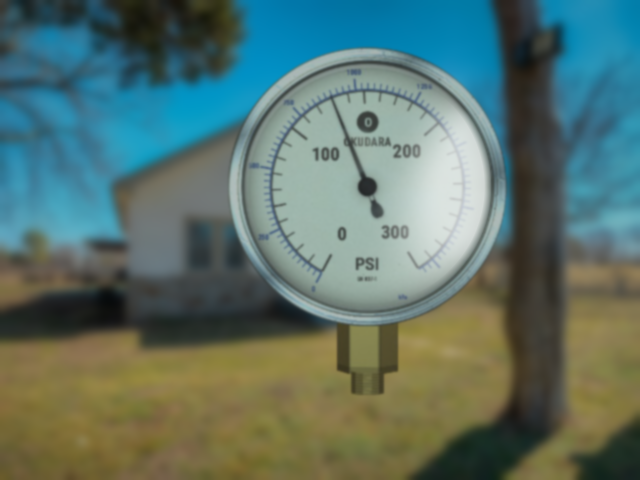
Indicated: value=130 unit=psi
